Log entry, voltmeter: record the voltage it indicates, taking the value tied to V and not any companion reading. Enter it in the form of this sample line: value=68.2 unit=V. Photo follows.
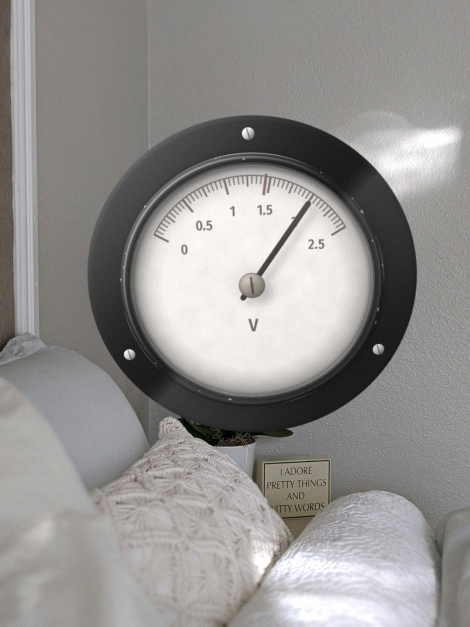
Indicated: value=2 unit=V
